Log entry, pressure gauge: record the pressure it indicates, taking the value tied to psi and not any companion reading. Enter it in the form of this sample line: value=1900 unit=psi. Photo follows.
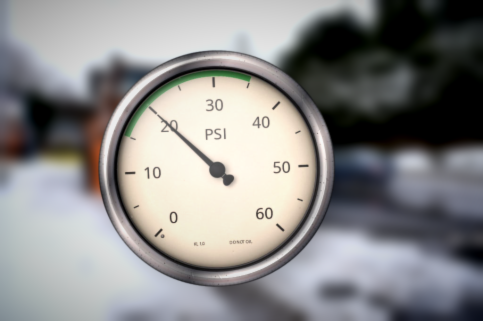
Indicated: value=20 unit=psi
